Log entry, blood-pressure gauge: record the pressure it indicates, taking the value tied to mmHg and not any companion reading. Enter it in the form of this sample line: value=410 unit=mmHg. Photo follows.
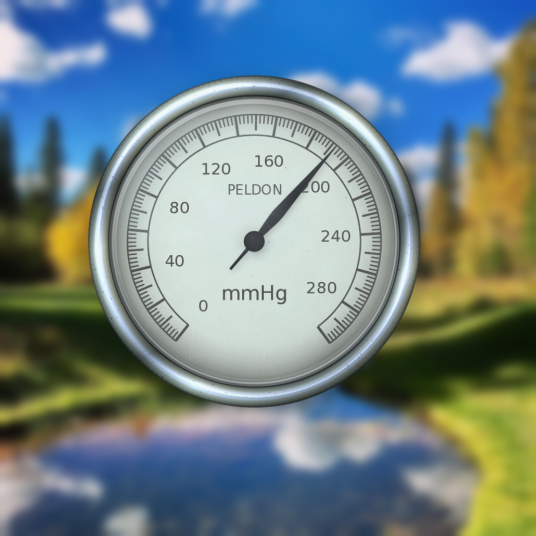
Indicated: value=192 unit=mmHg
